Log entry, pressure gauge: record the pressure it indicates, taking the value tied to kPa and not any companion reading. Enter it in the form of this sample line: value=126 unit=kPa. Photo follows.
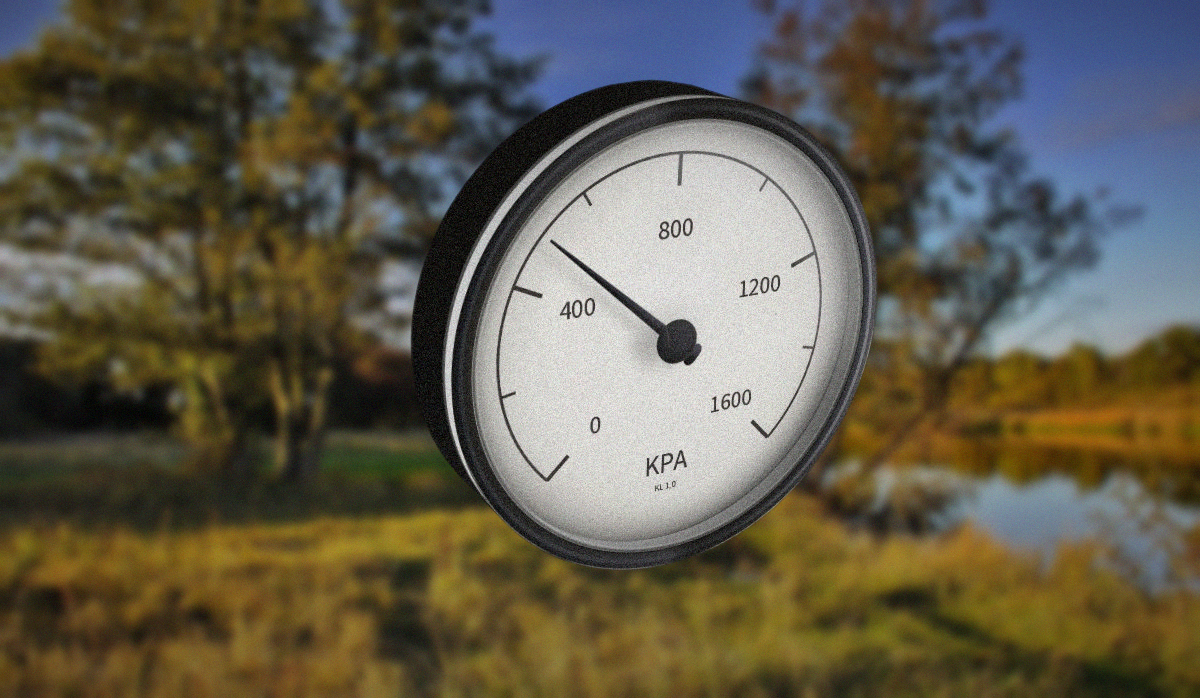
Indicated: value=500 unit=kPa
